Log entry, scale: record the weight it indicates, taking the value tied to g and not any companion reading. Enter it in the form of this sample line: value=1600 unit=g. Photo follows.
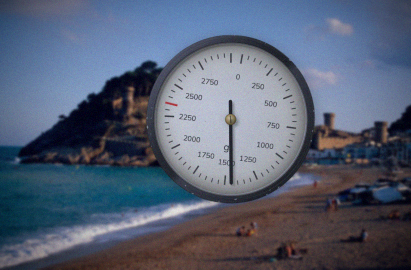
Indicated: value=1450 unit=g
